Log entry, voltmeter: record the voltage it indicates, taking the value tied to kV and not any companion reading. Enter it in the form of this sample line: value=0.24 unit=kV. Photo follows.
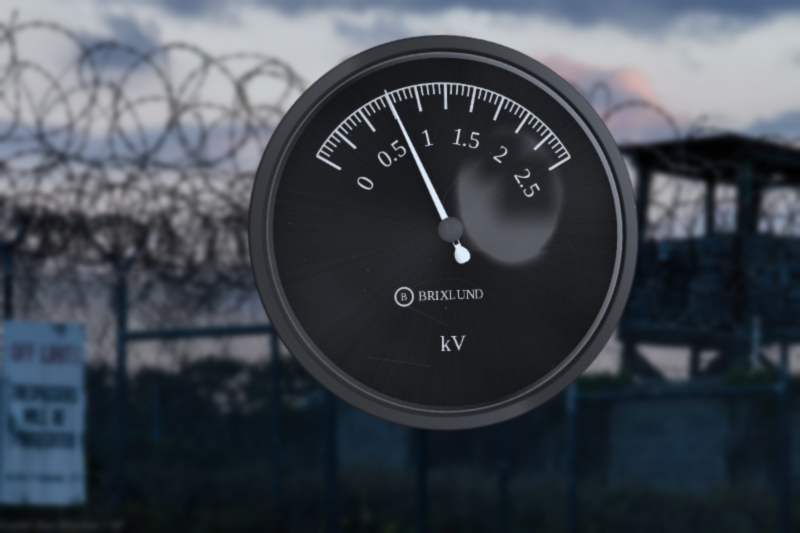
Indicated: value=0.75 unit=kV
